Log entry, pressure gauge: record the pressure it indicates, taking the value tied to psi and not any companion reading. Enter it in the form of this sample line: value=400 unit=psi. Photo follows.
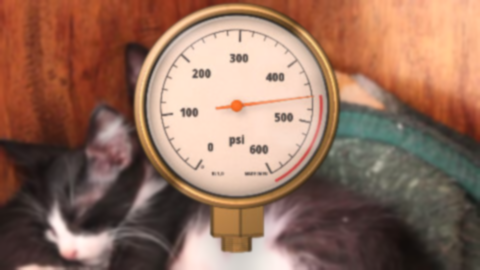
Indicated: value=460 unit=psi
